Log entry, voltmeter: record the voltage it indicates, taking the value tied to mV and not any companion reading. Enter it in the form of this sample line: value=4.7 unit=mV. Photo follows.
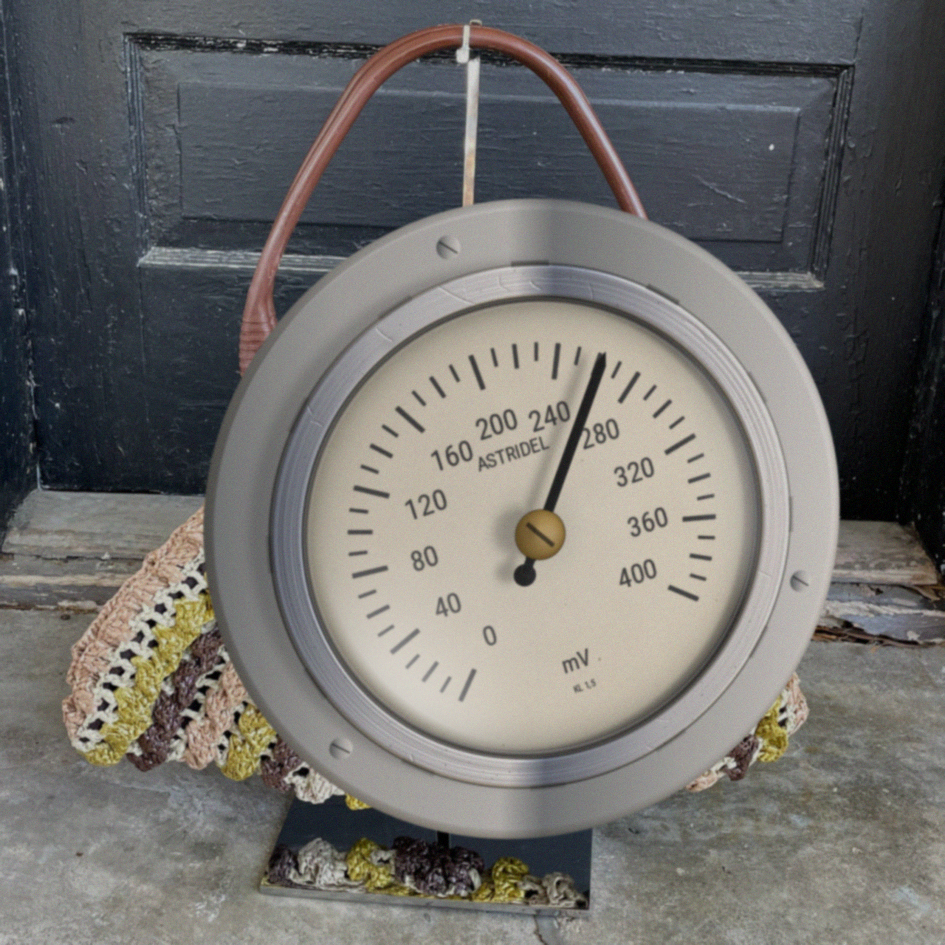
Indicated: value=260 unit=mV
